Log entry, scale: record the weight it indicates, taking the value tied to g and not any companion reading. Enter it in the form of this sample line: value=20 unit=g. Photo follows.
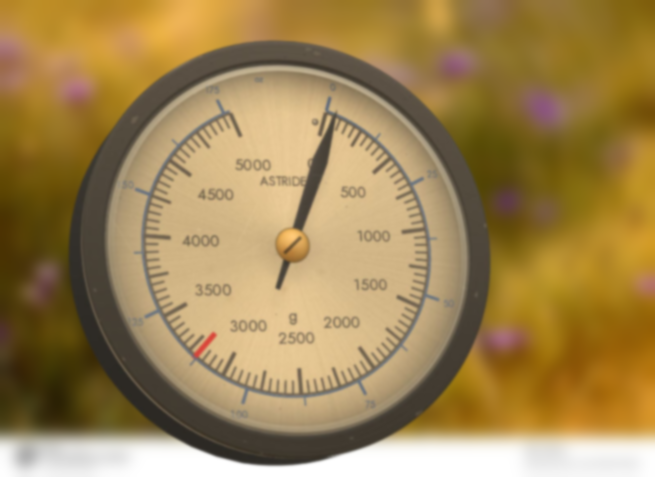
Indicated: value=50 unit=g
